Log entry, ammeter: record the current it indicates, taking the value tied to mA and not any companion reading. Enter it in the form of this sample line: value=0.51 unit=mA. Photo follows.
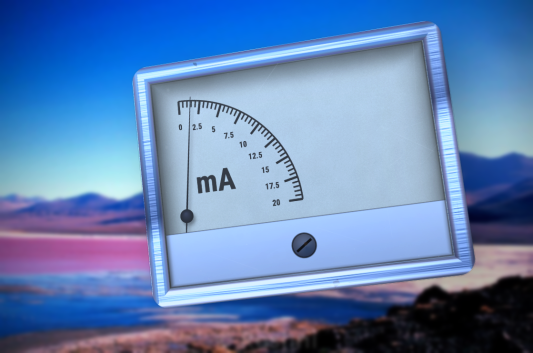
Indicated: value=1.5 unit=mA
